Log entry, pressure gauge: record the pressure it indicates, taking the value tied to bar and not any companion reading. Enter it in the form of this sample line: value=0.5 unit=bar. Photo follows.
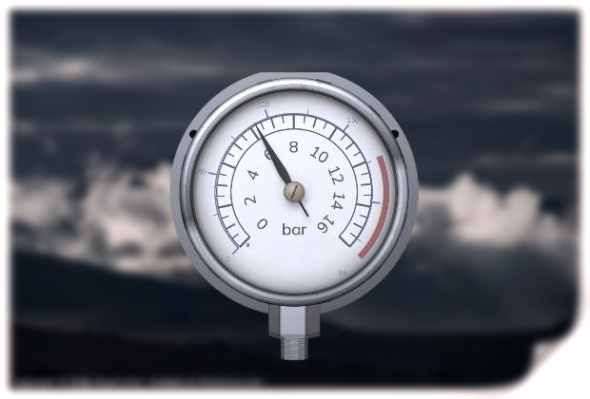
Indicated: value=6.25 unit=bar
